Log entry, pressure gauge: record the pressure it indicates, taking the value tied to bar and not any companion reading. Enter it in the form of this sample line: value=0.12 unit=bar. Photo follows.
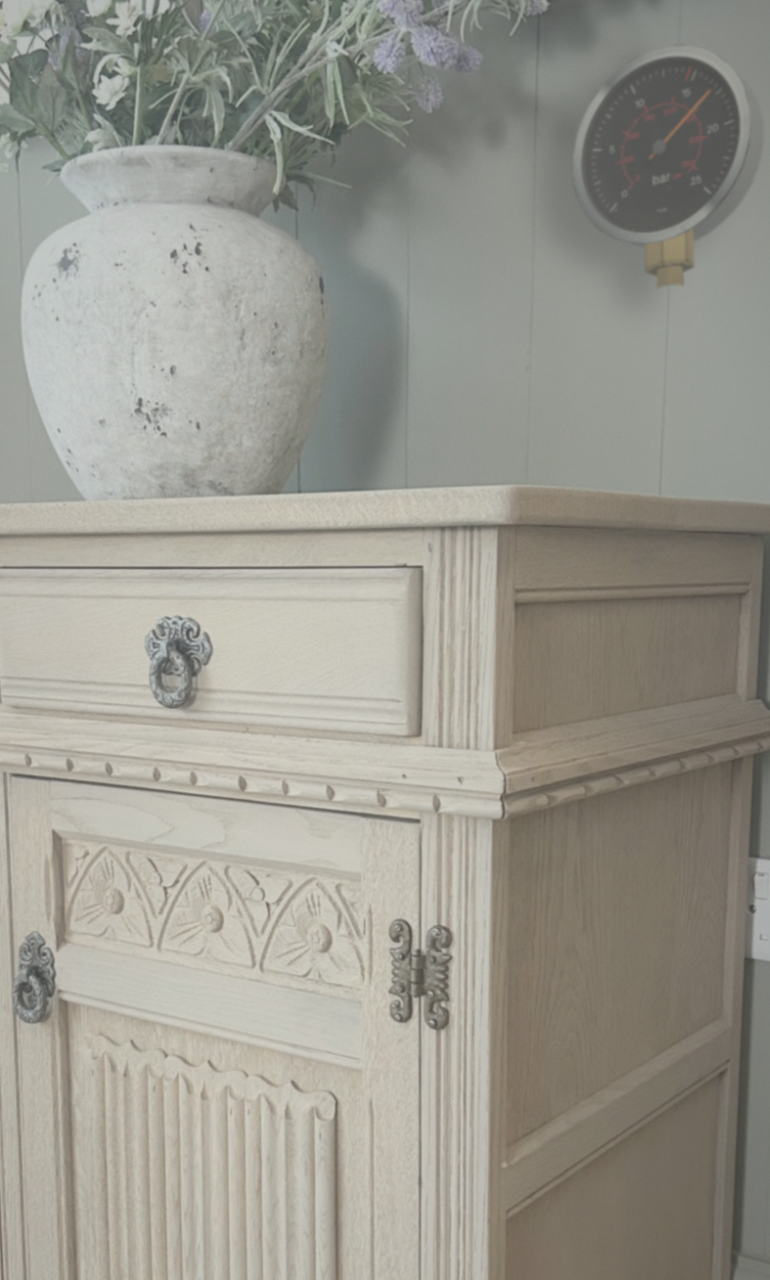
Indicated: value=17 unit=bar
